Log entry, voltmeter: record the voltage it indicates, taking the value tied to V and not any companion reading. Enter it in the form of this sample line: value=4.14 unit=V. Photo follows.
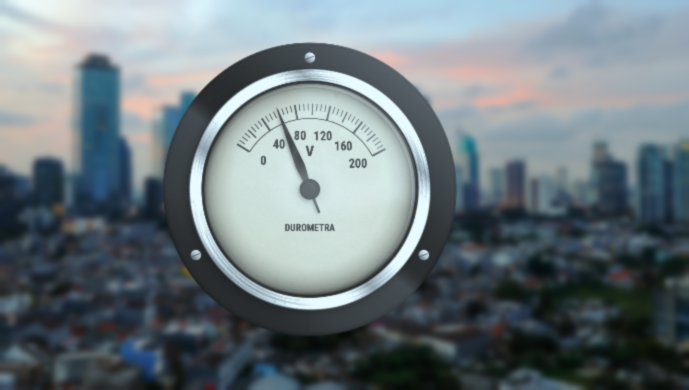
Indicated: value=60 unit=V
